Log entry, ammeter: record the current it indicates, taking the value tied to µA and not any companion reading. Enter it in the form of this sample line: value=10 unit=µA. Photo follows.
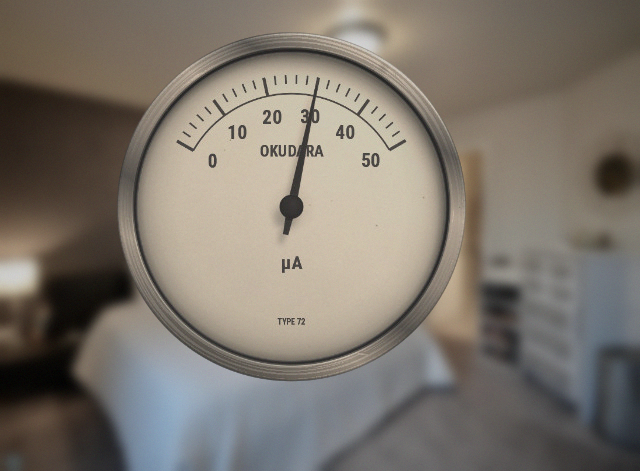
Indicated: value=30 unit=µA
